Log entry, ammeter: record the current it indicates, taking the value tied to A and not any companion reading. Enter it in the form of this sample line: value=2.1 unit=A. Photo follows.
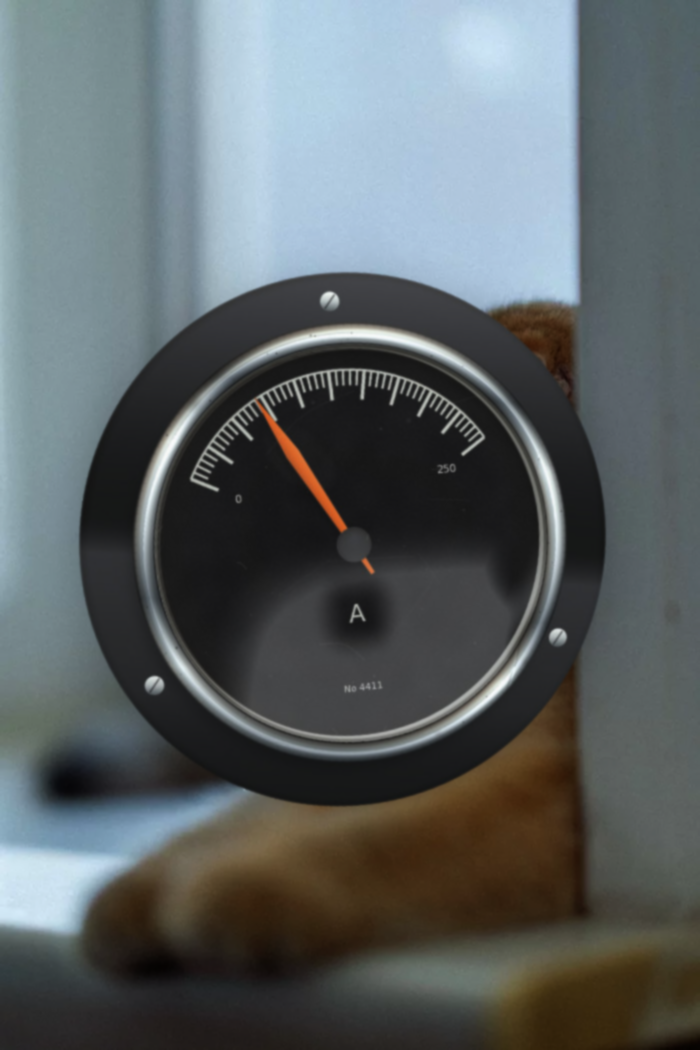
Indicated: value=70 unit=A
